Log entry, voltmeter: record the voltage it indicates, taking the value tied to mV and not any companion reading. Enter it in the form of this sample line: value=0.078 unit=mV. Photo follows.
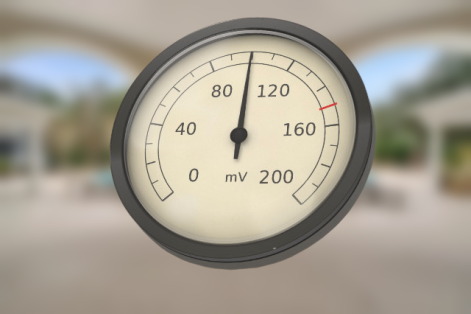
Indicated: value=100 unit=mV
